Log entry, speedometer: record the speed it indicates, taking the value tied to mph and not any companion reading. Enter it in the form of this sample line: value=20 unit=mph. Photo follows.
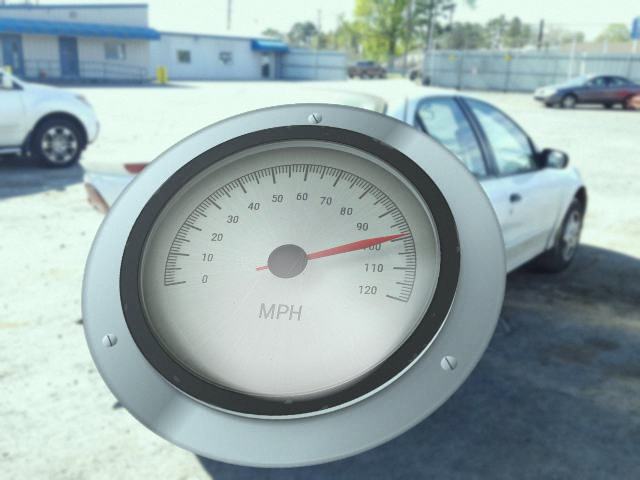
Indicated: value=100 unit=mph
